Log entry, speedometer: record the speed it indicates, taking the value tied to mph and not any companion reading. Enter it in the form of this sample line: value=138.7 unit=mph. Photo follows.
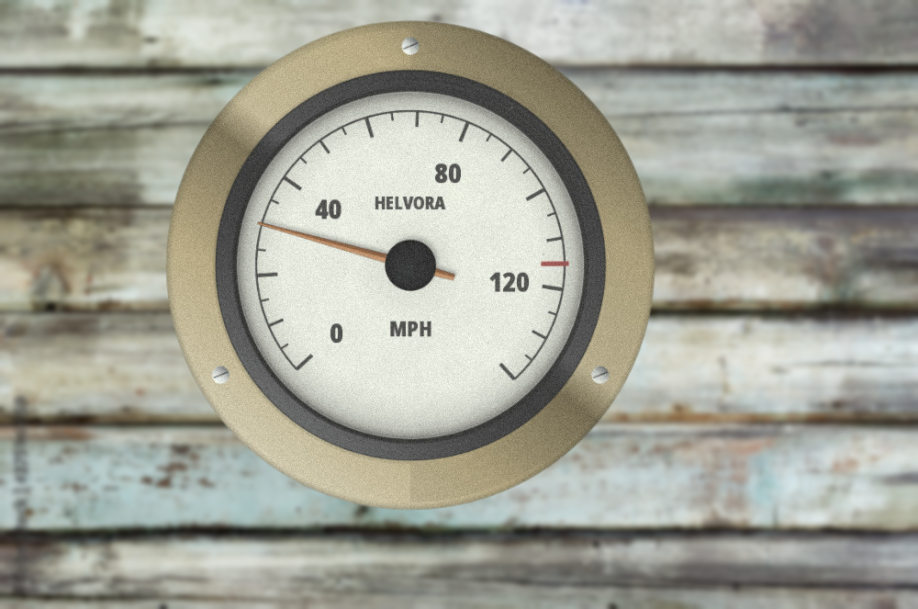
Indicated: value=30 unit=mph
